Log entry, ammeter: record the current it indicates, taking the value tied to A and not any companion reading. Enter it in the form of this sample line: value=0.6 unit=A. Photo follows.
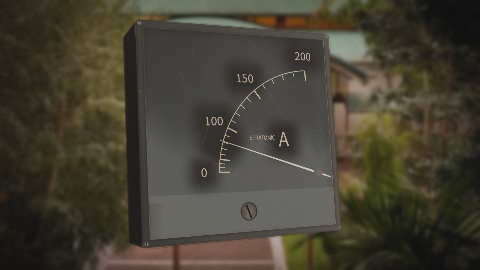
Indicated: value=80 unit=A
